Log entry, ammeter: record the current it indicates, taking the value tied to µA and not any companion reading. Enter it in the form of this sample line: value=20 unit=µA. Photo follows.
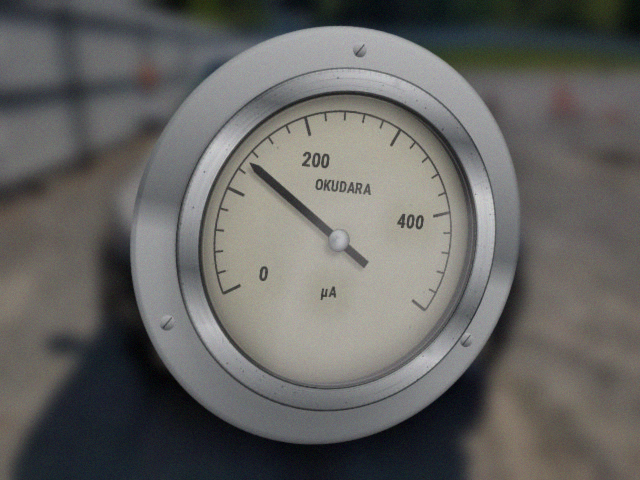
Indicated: value=130 unit=µA
